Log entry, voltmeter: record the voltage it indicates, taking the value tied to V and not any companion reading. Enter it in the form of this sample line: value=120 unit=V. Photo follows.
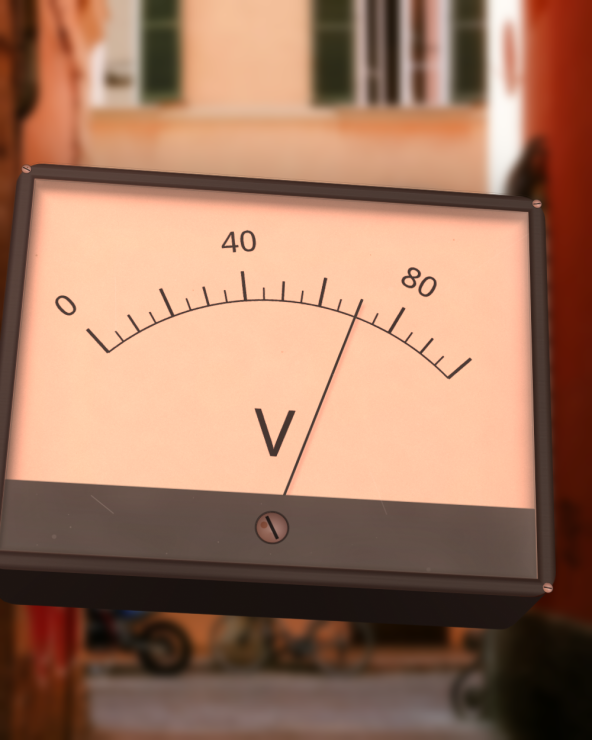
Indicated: value=70 unit=V
